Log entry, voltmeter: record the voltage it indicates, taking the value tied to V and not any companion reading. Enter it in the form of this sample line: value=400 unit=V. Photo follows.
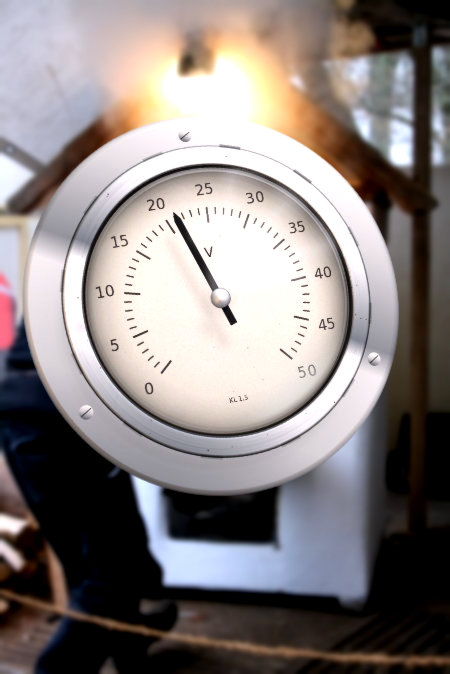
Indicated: value=21 unit=V
